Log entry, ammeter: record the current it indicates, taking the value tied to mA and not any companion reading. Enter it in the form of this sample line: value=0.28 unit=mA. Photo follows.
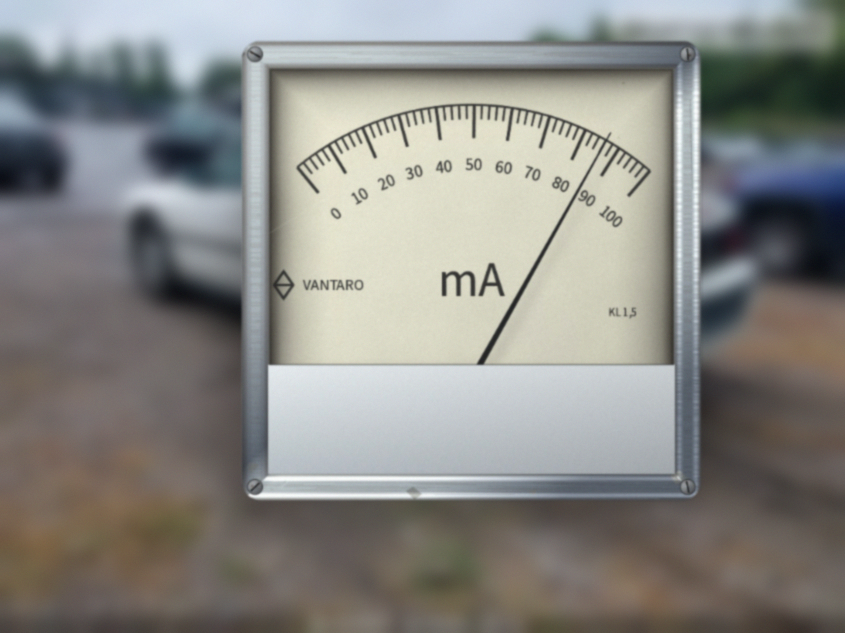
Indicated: value=86 unit=mA
